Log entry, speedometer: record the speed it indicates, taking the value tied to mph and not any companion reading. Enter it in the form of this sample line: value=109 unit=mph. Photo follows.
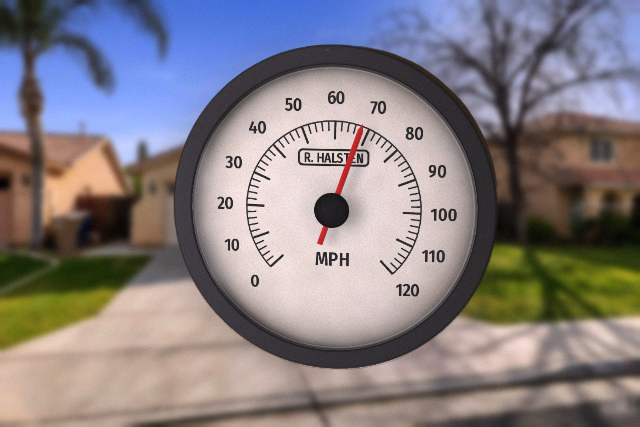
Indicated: value=68 unit=mph
